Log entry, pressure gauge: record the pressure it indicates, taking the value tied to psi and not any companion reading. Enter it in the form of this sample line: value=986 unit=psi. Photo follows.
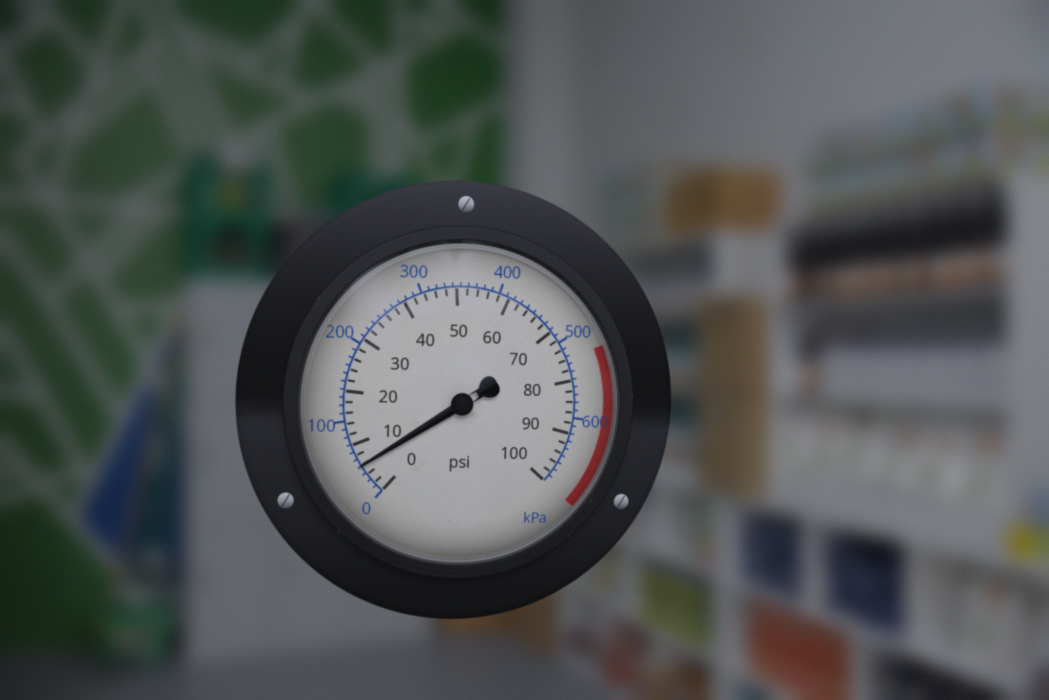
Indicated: value=6 unit=psi
